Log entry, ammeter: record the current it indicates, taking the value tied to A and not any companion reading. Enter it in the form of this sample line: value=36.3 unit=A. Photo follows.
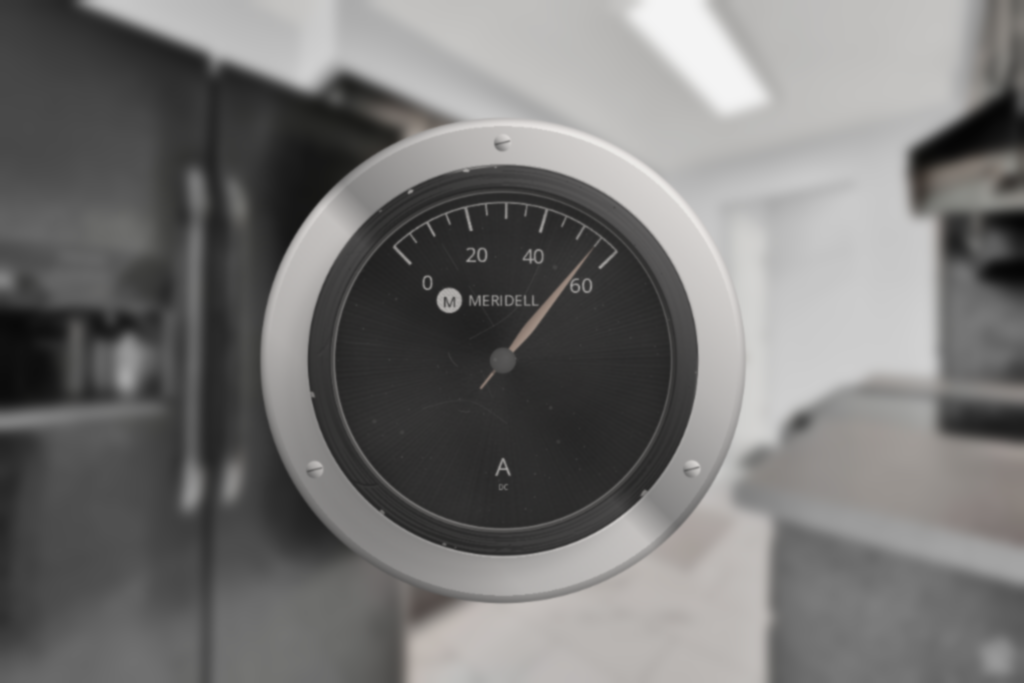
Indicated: value=55 unit=A
